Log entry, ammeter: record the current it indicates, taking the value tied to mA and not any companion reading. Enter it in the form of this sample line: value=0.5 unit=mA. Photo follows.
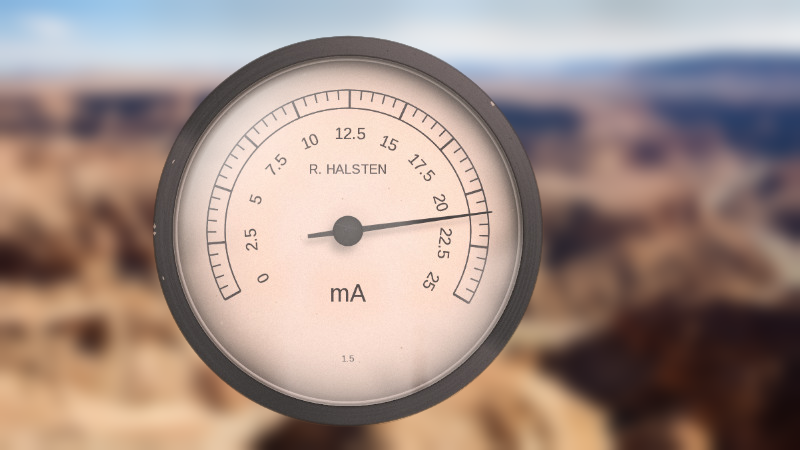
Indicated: value=21 unit=mA
